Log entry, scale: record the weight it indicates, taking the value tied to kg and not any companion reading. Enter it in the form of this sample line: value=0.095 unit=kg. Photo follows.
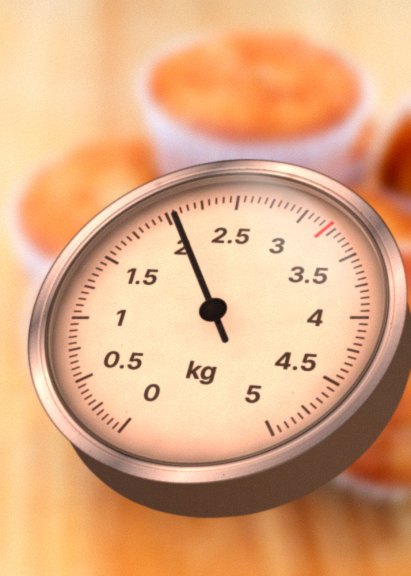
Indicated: value=2.05 unit=kg
